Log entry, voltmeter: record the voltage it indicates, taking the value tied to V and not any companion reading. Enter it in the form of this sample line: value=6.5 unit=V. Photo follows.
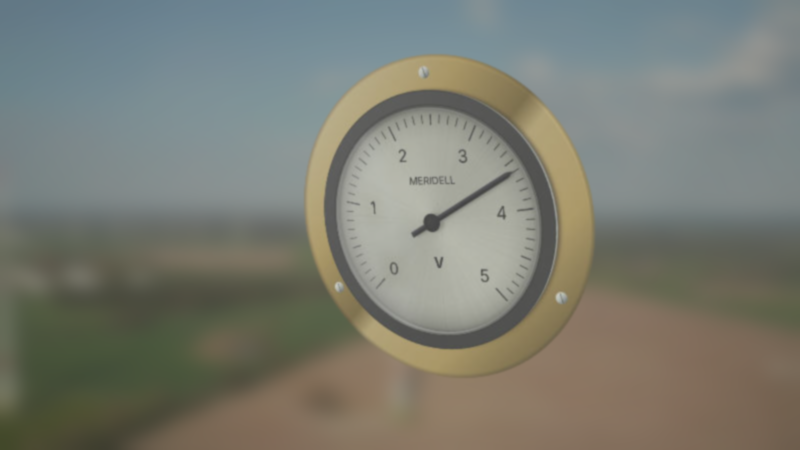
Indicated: value=3.6 unit=V
